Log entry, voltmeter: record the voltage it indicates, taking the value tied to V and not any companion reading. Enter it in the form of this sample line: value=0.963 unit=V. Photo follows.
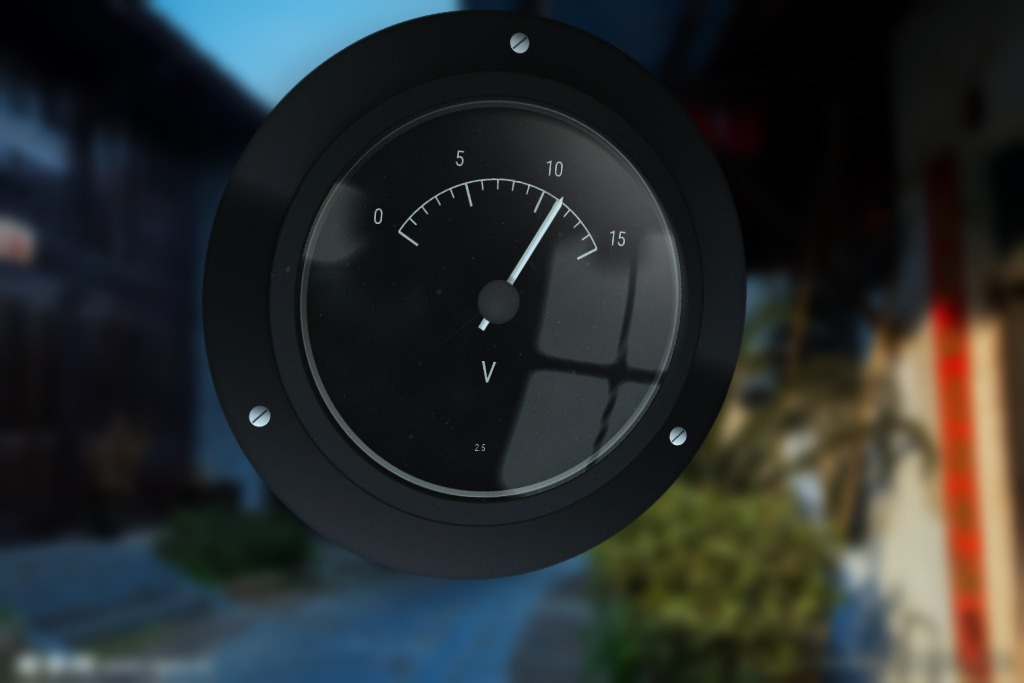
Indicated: value=11 unit=V
